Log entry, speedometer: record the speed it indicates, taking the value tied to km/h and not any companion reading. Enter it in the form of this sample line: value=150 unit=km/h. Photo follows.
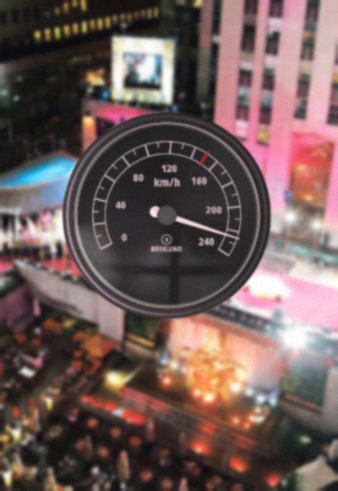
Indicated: value=225 unit=km/h
